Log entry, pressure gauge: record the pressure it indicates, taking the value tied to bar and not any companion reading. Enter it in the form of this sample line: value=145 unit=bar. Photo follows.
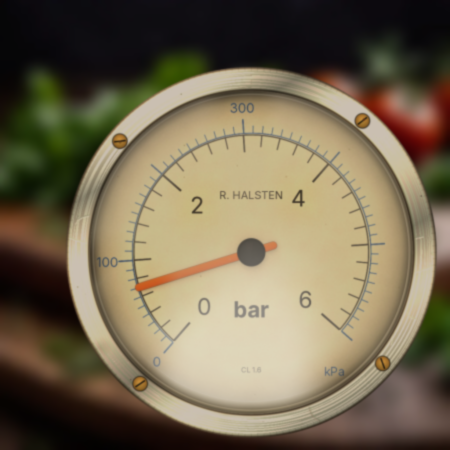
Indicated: value=0.7 unit=bar
